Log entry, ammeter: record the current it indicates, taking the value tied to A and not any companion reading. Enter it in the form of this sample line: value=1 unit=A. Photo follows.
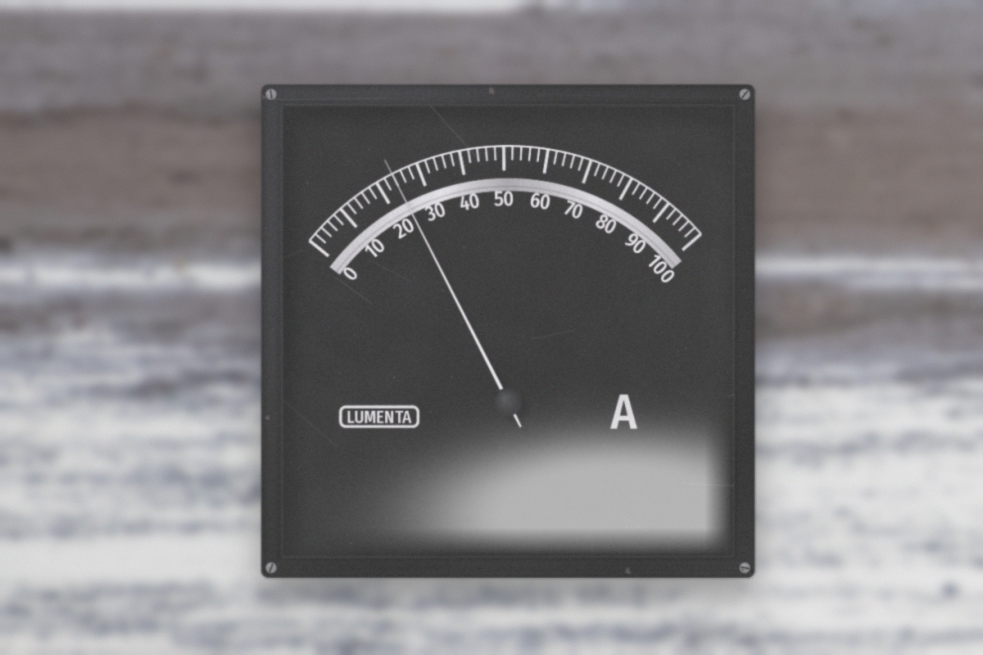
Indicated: value=24 unit=A
